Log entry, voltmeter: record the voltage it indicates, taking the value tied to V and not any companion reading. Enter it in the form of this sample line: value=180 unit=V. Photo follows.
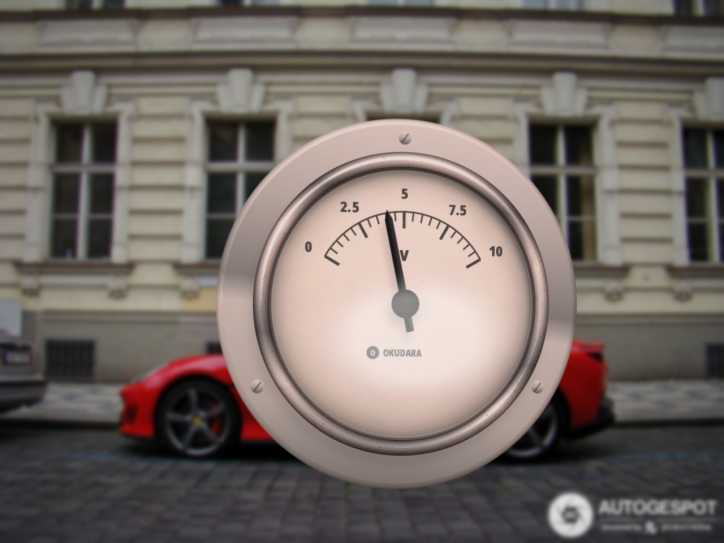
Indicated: value=4 unit=V
